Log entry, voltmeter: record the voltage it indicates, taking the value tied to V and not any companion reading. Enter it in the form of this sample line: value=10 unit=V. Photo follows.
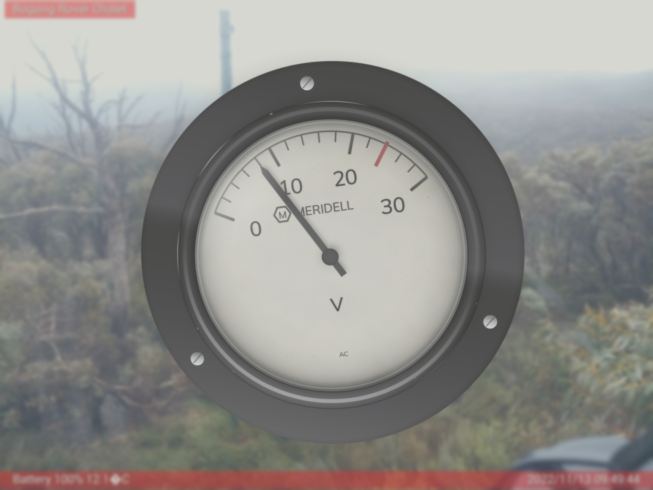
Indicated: value=8 unit=V
